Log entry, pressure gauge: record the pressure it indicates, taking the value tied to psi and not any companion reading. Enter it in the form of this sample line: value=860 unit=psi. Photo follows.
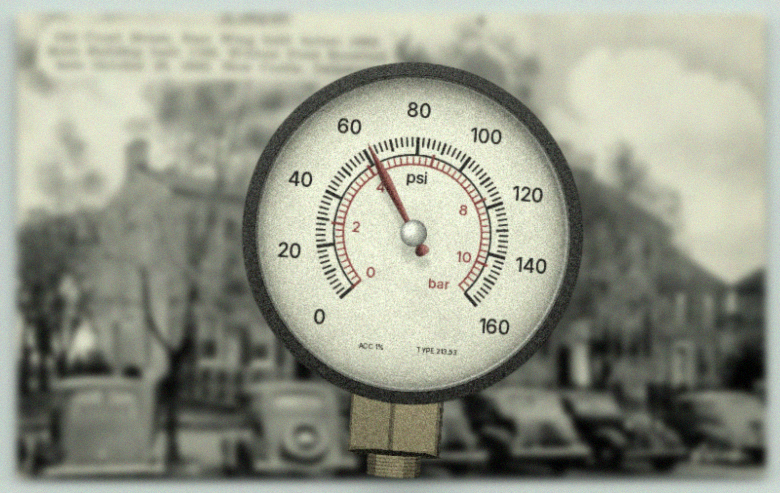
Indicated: value=62 unit=psi
